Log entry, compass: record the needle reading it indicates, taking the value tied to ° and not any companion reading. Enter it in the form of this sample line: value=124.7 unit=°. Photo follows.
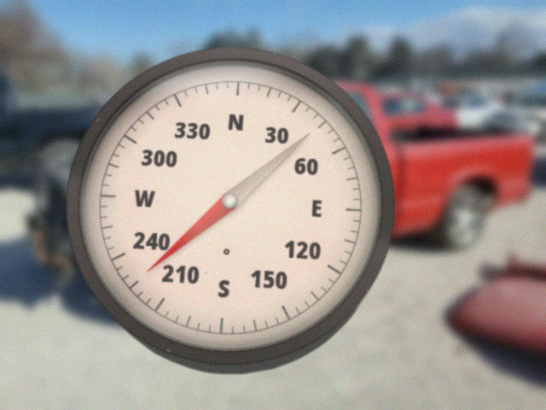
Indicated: value=225 unit=°
